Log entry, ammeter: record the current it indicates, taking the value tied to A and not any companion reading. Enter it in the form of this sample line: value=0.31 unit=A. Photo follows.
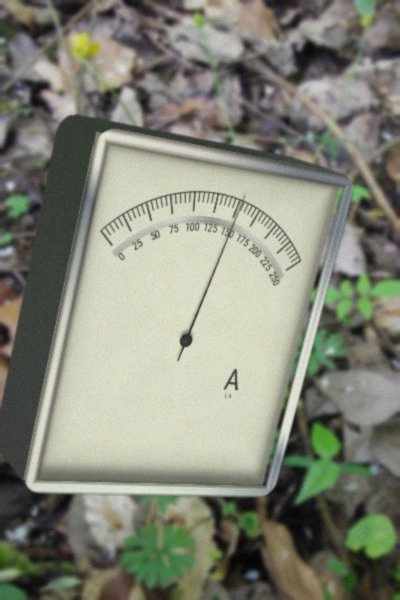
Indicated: value=150 unit=A
